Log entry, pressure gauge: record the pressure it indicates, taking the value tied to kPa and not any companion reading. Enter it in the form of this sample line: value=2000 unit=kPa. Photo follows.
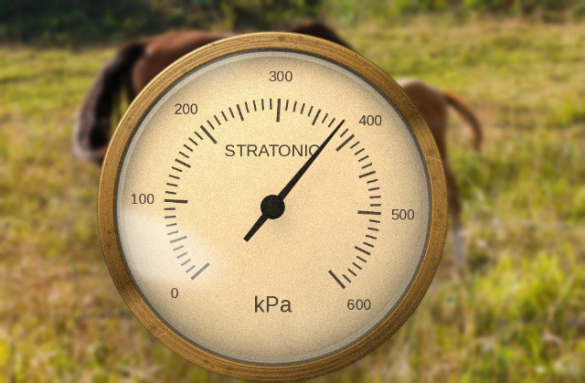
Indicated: value=380 unit=kPa
